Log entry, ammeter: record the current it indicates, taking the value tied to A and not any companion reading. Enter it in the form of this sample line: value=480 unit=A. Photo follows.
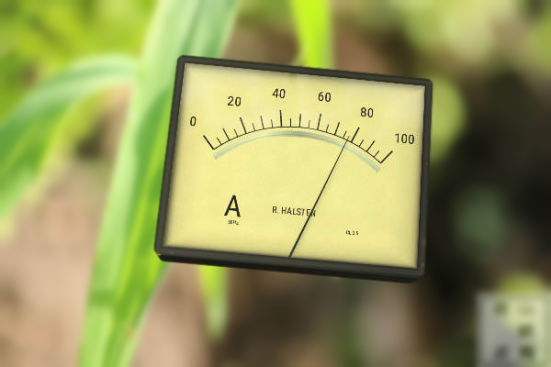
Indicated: value=77.5 unit=A
